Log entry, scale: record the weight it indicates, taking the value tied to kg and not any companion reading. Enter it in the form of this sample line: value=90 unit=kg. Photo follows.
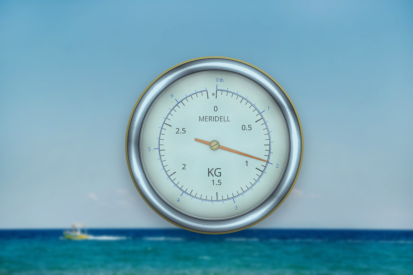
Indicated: value=0.9 unit=kg
